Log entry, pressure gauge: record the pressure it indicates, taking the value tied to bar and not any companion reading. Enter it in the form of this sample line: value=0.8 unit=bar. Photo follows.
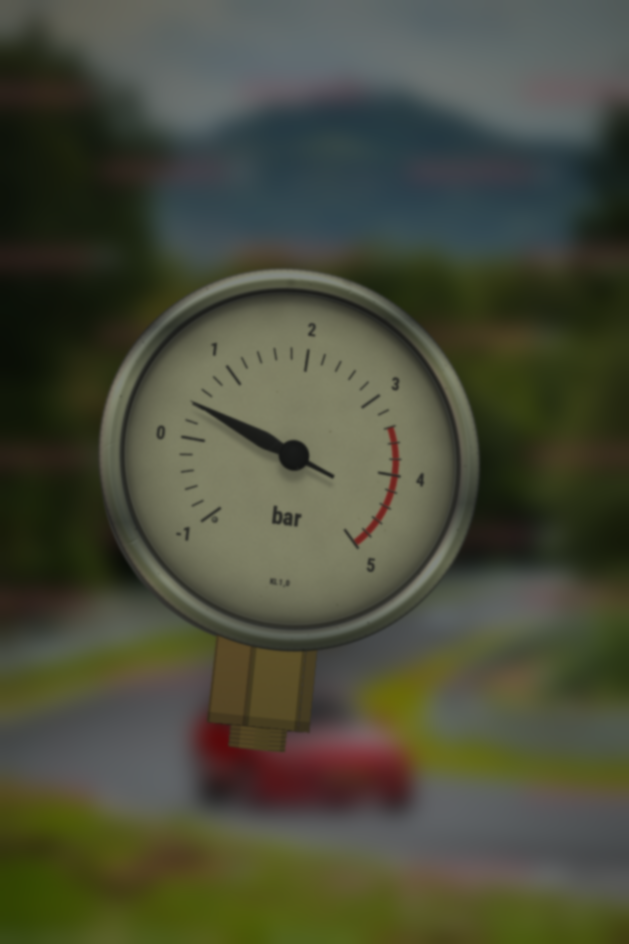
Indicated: value=0.4 unit=bar
